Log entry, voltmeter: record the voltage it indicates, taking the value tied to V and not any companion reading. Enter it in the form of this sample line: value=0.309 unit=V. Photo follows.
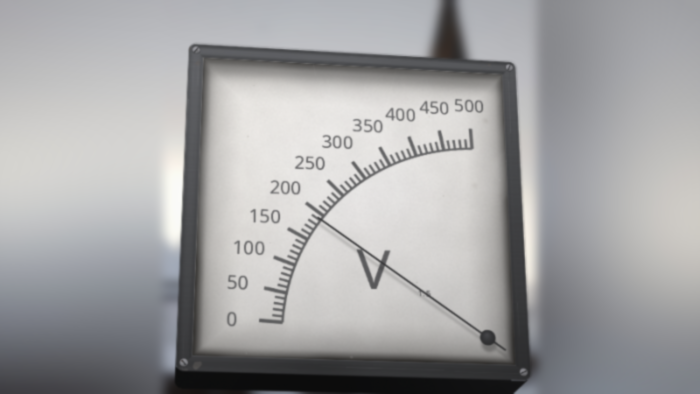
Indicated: value=190 unit=V
